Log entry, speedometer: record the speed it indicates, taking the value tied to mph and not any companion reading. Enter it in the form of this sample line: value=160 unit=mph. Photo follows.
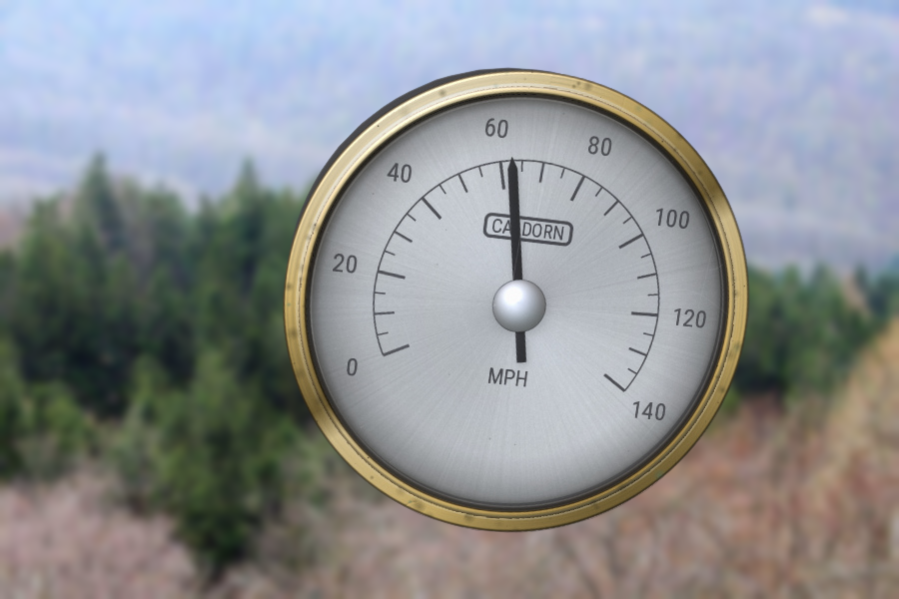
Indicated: value=62.5 unit=mph
